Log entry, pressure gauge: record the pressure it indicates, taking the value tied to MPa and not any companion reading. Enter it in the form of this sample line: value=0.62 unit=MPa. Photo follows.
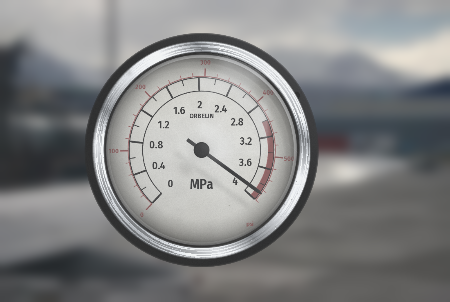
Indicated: value=3.9 unit=MPa
